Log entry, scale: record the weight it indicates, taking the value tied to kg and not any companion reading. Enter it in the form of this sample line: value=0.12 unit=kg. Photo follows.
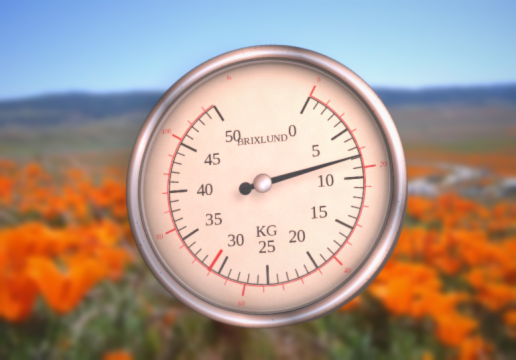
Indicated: value=8 unit=kg
